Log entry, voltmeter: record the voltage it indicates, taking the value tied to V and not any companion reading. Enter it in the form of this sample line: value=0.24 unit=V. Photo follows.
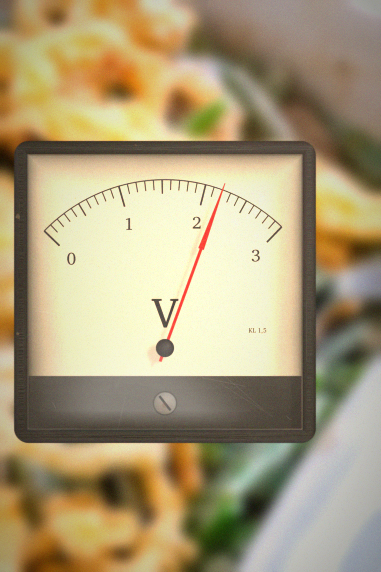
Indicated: value=2.2 unit=V
